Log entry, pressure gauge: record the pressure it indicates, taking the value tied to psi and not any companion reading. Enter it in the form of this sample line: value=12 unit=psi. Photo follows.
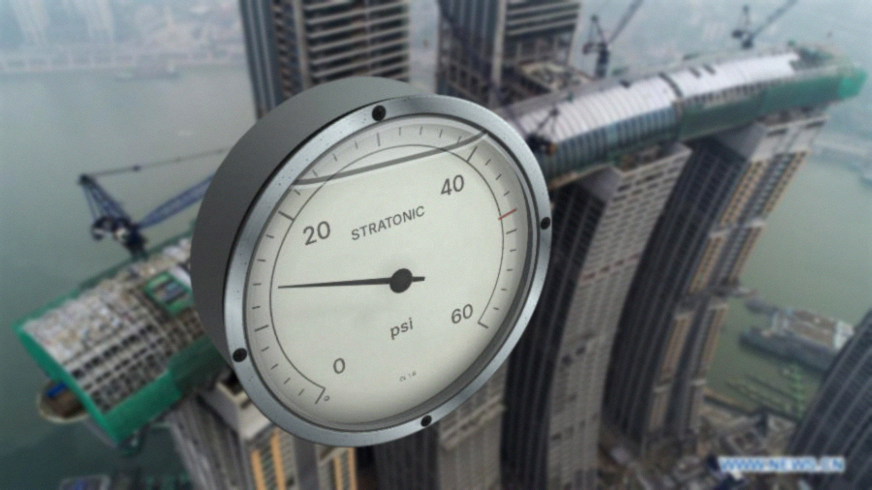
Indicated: value=14 unit=psi
